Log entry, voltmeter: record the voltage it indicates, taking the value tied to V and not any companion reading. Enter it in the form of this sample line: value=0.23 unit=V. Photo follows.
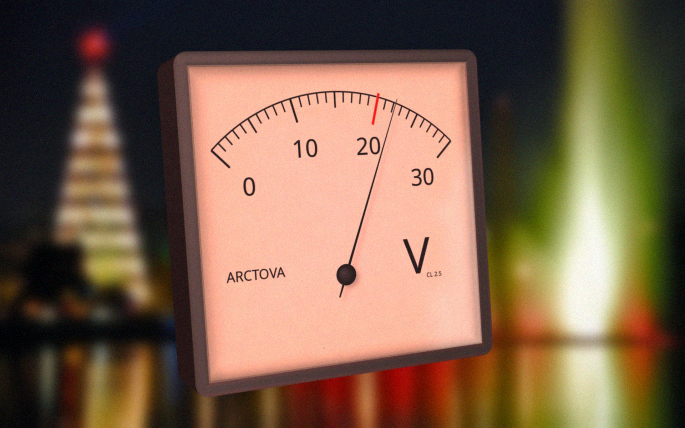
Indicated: value=22 unit=V
